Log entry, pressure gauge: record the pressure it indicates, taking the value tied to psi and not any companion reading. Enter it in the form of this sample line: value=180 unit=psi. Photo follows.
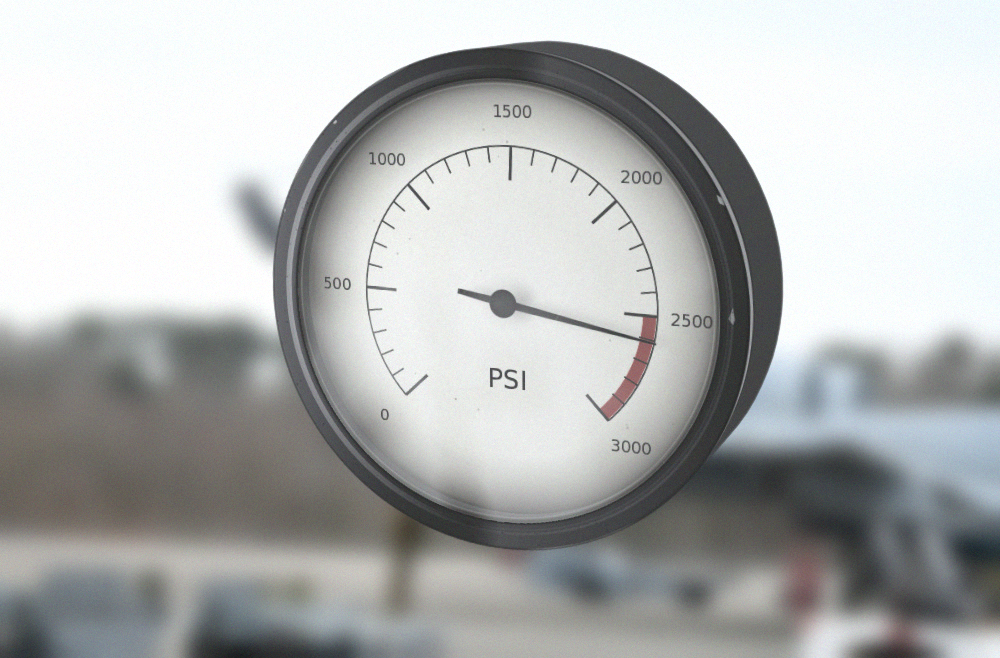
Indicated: value=2600 unit=psi
